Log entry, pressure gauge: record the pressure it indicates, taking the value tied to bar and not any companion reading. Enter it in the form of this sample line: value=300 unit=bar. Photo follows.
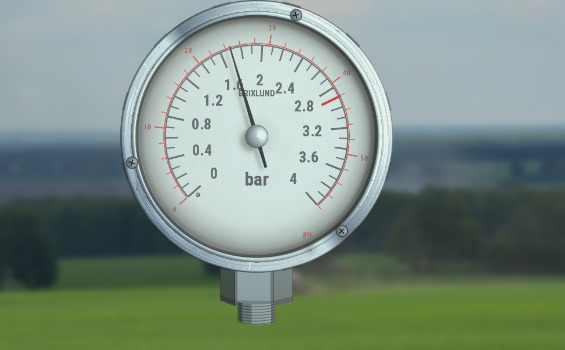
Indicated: value=1.7 unit=bar
